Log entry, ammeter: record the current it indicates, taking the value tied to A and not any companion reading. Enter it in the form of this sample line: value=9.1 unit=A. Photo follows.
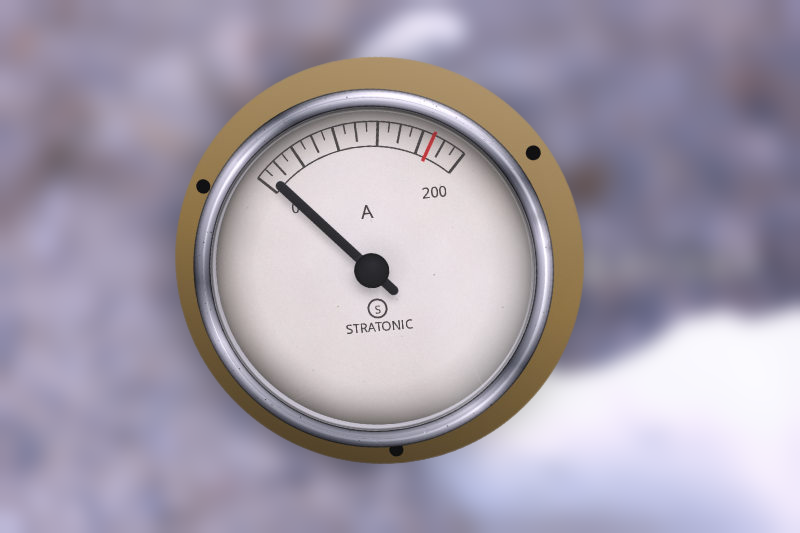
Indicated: value=10 unit=A
